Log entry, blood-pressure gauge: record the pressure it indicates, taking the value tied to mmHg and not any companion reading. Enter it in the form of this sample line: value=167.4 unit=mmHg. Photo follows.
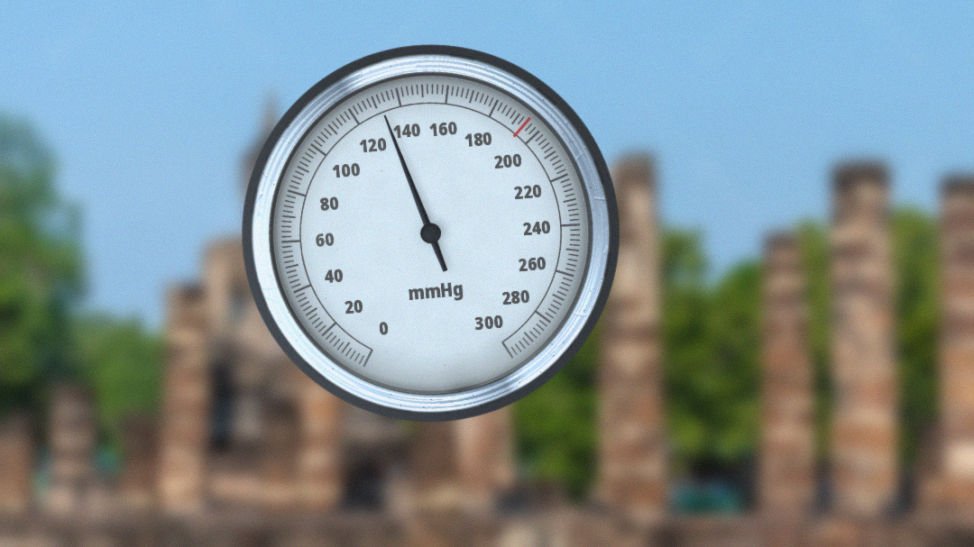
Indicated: value=132 unit=mmHg
